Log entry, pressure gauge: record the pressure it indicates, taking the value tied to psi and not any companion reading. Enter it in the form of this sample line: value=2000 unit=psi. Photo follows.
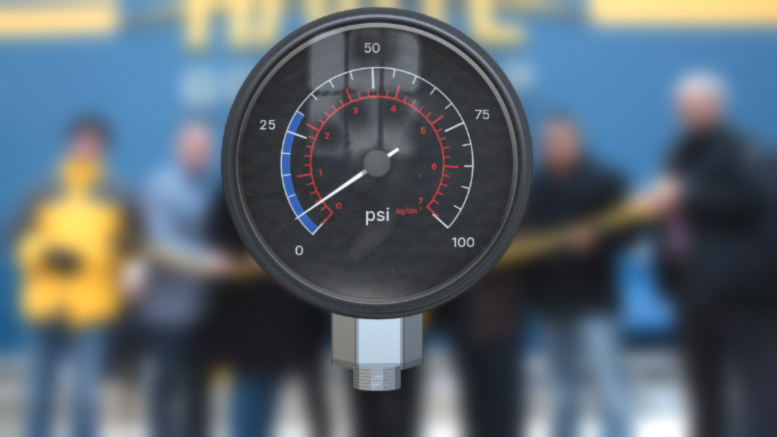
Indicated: value=5 unit=psi
